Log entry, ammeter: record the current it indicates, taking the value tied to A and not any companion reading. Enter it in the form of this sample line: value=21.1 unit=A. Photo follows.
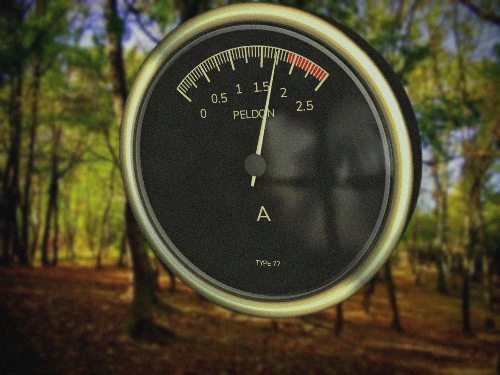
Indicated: value=1.75 unit=A
